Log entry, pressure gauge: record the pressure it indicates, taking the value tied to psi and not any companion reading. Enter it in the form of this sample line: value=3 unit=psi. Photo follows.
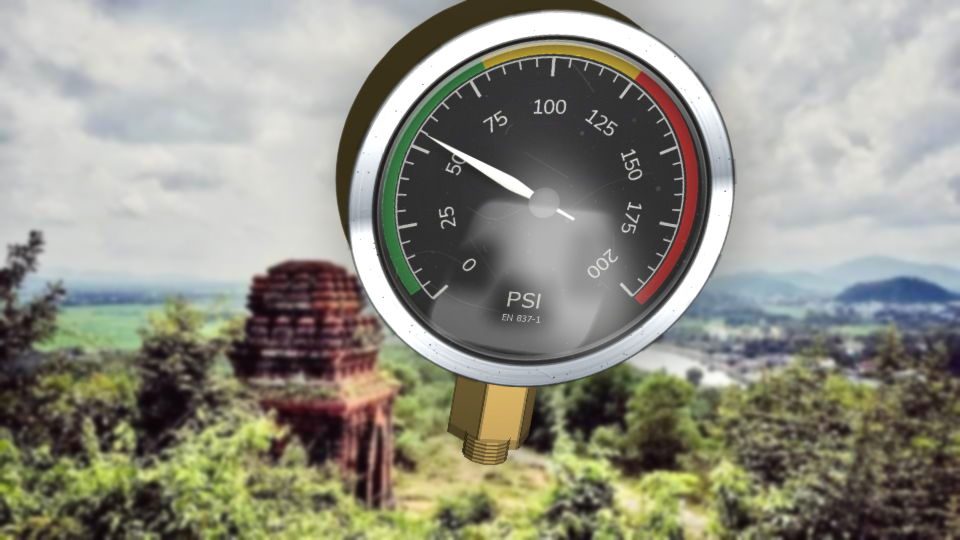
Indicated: value=55 unit=psi
